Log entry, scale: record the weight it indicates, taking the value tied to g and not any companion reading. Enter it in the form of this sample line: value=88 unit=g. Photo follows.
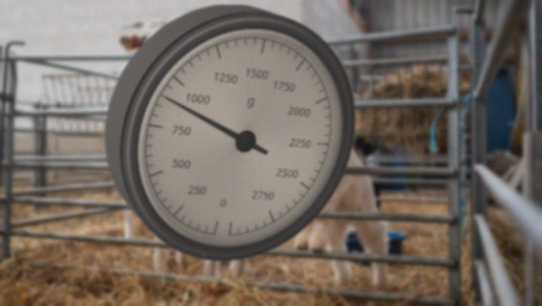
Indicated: value=900 unit=g
